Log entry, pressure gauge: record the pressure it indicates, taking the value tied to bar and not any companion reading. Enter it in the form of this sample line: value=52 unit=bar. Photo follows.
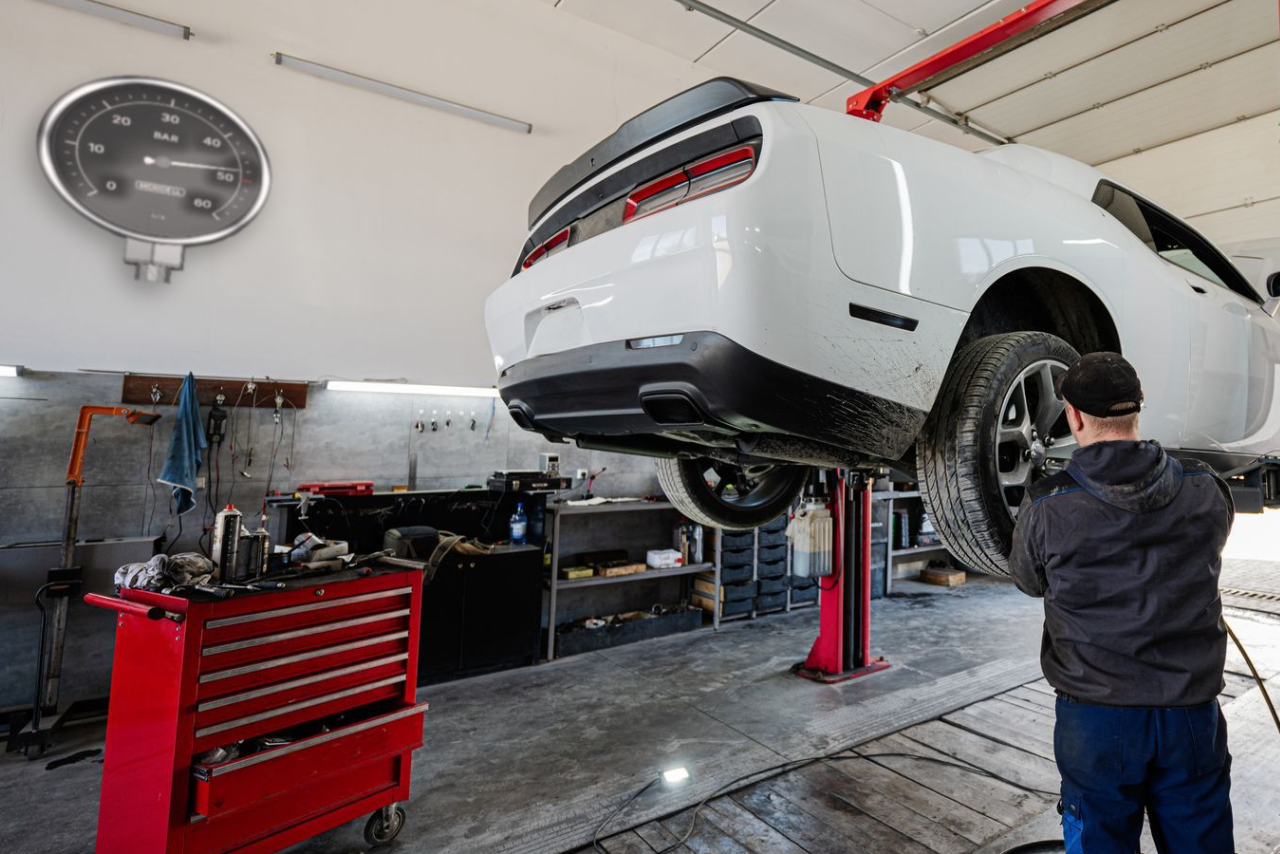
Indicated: value=48 unit=bar
